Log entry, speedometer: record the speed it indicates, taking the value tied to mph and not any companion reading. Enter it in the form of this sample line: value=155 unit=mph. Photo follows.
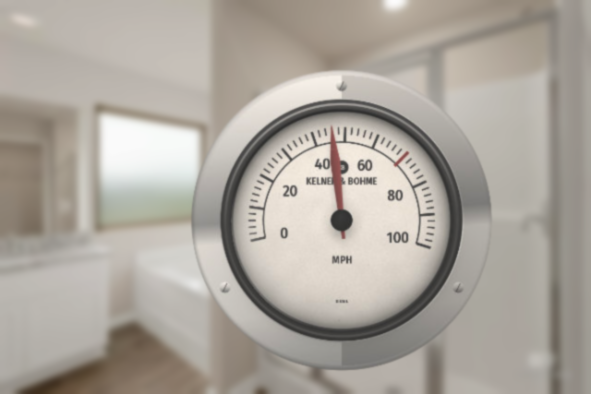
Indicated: value=46 unit=mph
